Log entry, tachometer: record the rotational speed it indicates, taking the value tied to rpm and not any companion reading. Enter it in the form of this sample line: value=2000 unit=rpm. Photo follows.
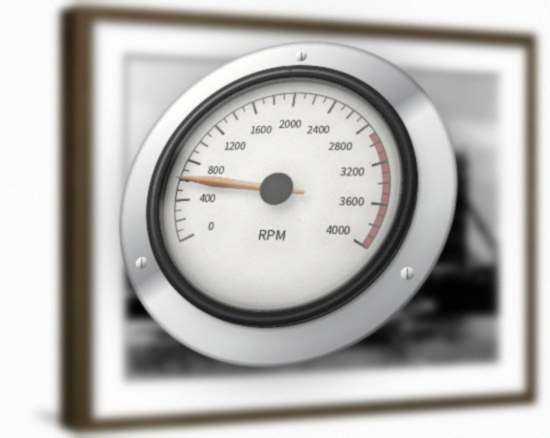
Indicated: value=600 unit=rpm
